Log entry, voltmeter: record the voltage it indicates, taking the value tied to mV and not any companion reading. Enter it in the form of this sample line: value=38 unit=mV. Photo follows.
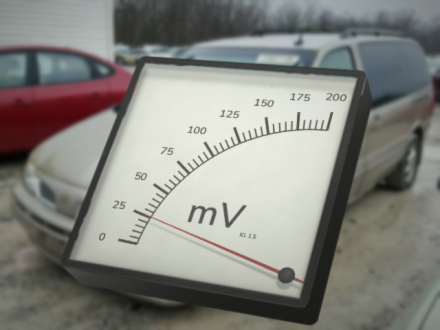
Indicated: value=25 unit=mV
